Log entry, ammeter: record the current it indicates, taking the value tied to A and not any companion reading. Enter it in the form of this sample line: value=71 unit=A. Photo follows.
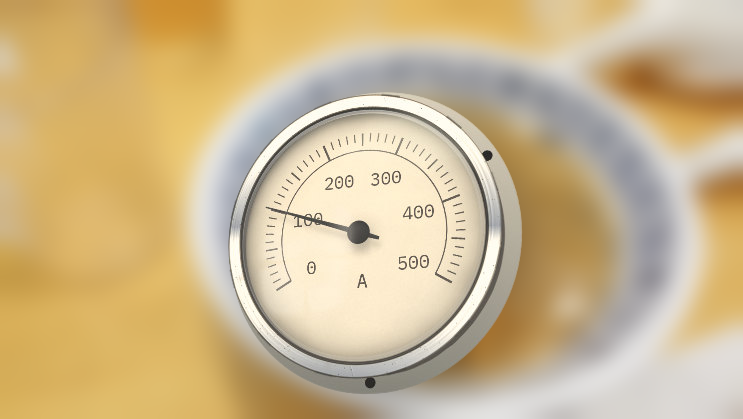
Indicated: value=100 unit=A
